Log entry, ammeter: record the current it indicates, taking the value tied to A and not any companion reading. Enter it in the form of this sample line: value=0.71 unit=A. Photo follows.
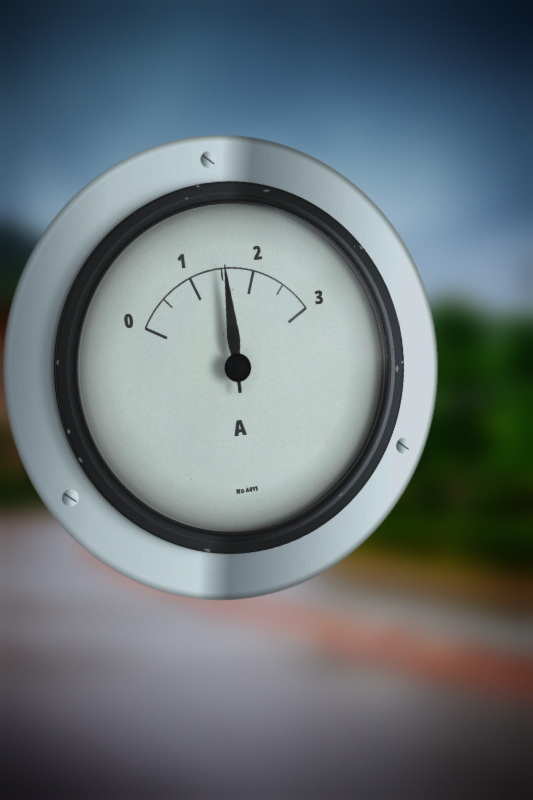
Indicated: value=1.5 unit=A
